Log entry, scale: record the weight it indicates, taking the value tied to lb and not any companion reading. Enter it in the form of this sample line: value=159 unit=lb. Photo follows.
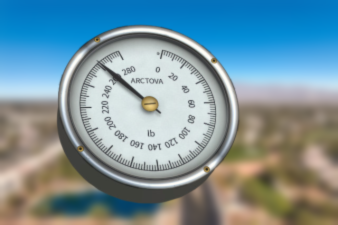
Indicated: value=260 unit=lb
